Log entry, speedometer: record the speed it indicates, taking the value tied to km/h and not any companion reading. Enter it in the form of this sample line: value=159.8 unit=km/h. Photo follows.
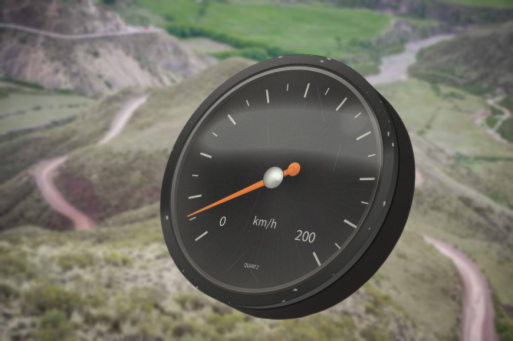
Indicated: value=10 unit=km/h
